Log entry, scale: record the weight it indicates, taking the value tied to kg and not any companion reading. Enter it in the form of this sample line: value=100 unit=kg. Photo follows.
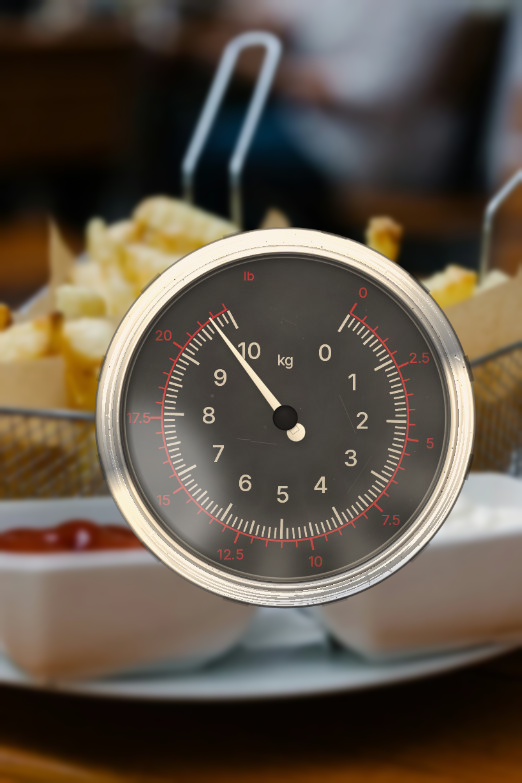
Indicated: value=9.7 unit=kg
